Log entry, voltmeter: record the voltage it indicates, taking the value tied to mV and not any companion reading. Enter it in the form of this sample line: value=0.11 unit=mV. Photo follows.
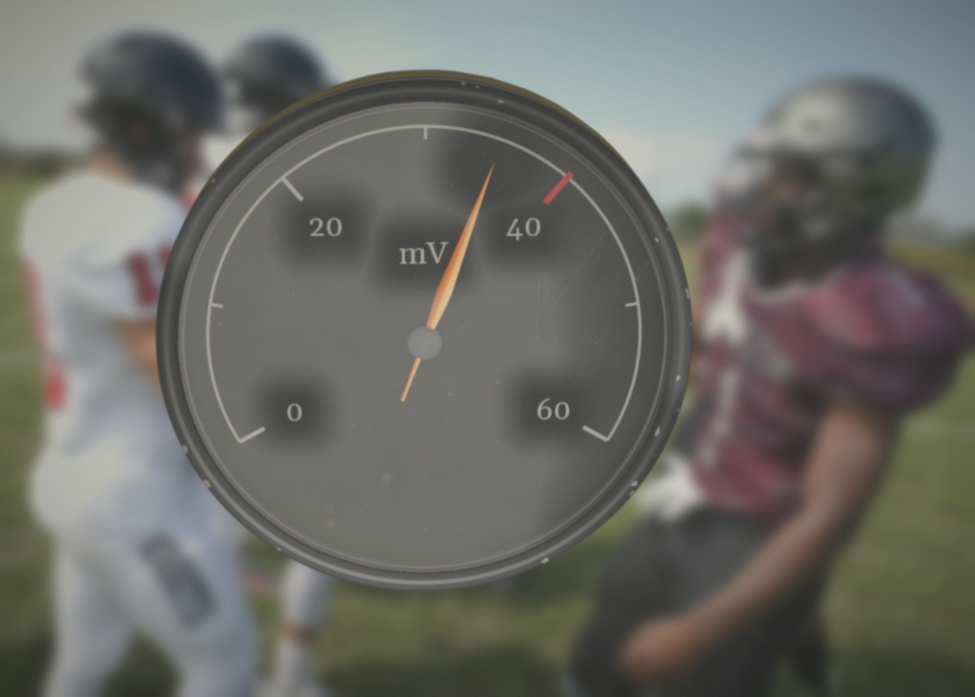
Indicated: value=35 unit=mV
